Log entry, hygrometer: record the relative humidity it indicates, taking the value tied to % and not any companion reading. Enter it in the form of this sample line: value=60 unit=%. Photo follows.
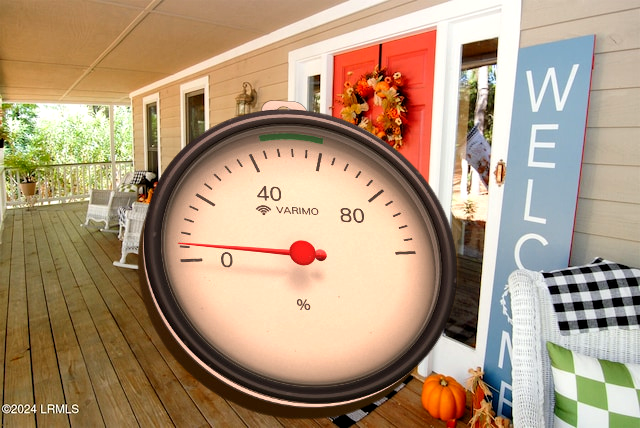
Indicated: value=4 unit=%
